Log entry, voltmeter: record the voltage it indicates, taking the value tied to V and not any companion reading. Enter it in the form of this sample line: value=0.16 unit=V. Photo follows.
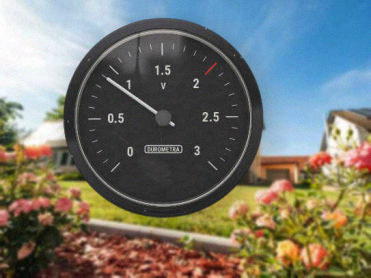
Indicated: value=0.9 unit=V
